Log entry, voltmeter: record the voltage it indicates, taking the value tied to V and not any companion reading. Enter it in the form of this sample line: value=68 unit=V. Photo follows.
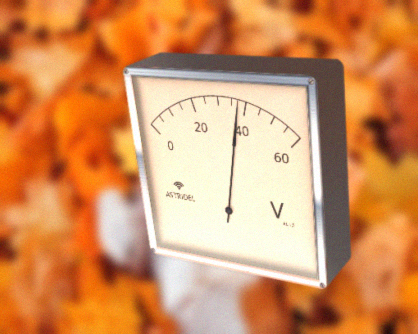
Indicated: value=37.5 unit=V
